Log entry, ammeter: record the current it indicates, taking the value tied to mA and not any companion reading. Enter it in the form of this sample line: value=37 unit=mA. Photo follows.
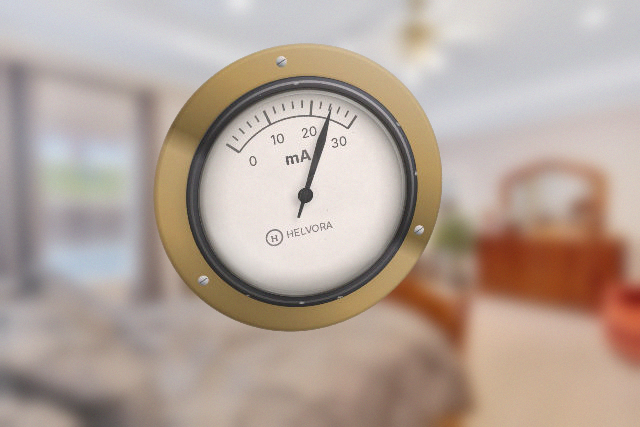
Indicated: value=24 unit=mA
